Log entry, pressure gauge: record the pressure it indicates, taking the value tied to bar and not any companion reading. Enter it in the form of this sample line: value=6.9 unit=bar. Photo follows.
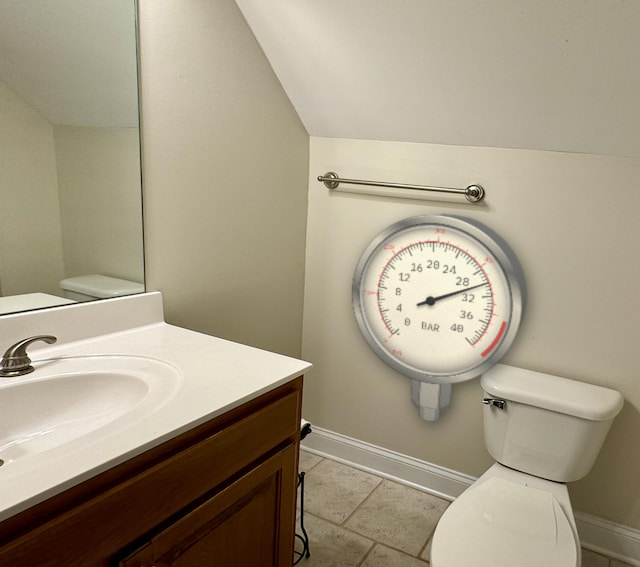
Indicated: value=30 unit=bar
